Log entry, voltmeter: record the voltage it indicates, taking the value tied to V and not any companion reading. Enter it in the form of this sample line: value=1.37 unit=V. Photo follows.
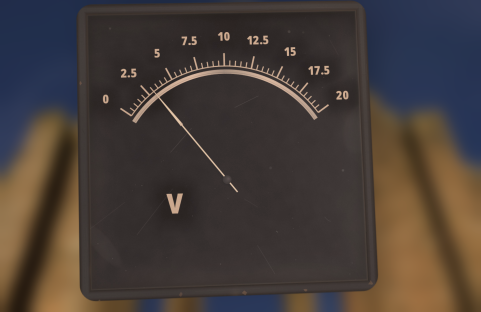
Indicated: value=3 unit=V
